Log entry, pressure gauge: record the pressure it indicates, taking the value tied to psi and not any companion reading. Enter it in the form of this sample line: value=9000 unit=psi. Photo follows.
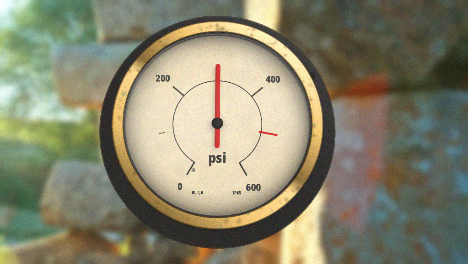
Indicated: value=300 unit=psi
